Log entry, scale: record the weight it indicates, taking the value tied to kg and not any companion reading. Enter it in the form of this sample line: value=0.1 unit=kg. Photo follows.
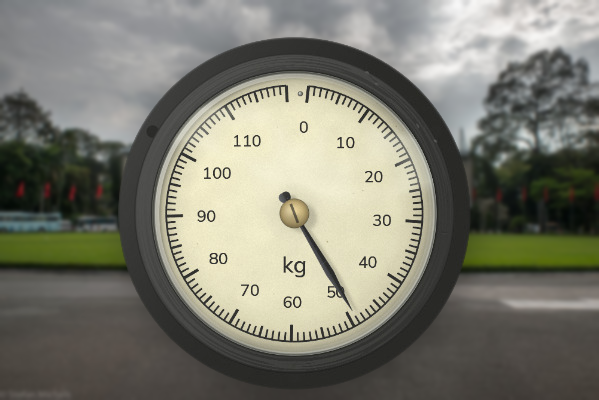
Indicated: value=49 unit=kg
